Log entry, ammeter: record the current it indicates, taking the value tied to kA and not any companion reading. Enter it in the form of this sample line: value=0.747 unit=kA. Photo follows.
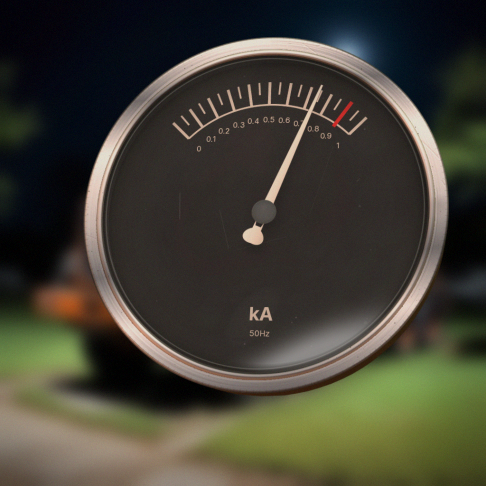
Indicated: value=0.75 unit=kA
